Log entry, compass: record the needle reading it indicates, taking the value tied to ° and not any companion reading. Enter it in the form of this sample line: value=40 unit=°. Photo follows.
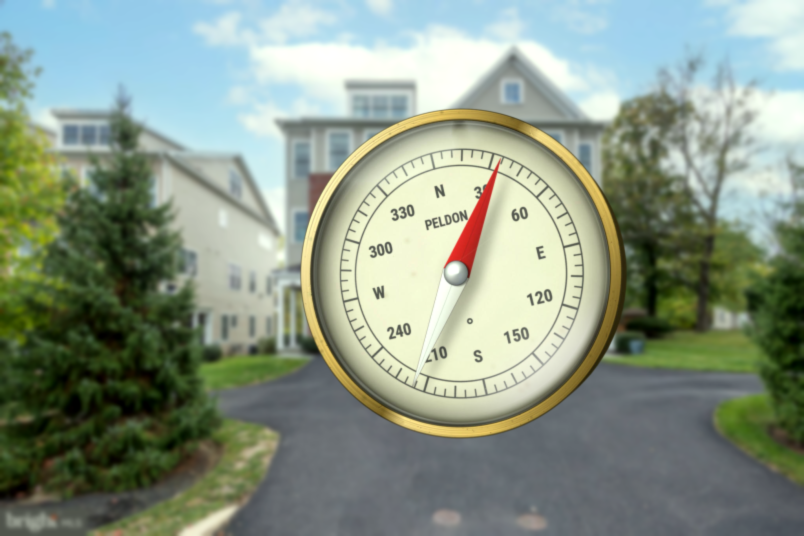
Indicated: value=35 unit=°
